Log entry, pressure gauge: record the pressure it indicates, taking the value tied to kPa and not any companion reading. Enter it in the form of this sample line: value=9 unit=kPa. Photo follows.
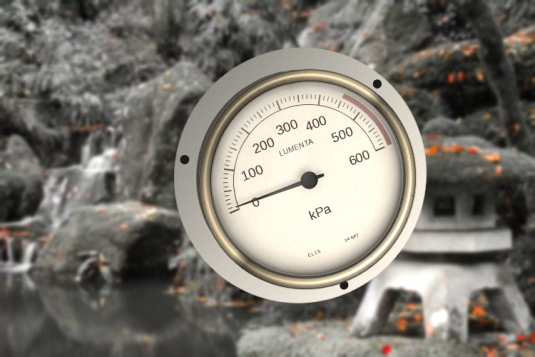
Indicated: value=10 unit=kPa
